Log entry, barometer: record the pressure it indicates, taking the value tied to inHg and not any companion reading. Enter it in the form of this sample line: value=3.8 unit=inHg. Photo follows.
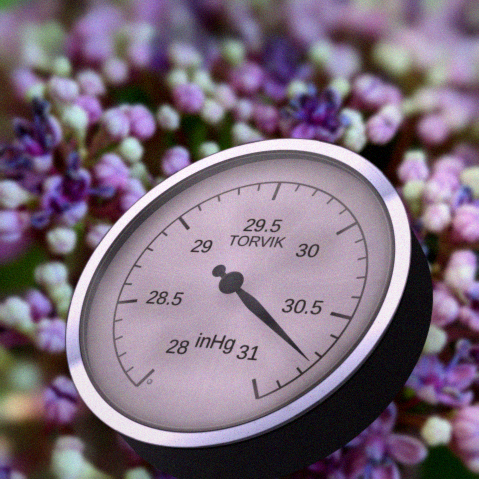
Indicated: value=30.75 unit=inHg
